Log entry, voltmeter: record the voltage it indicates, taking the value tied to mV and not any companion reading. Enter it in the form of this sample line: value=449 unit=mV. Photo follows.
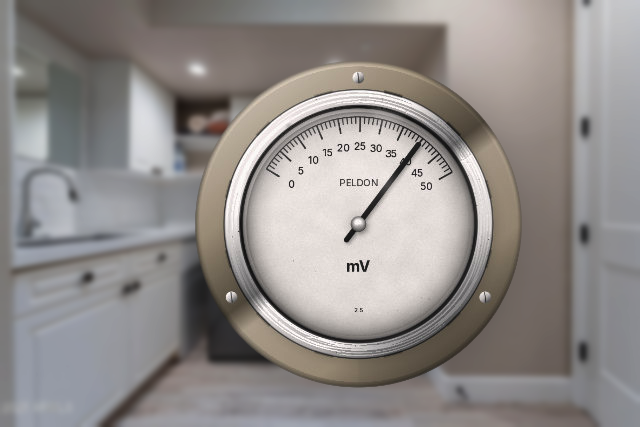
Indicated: value=40 unit=mV
